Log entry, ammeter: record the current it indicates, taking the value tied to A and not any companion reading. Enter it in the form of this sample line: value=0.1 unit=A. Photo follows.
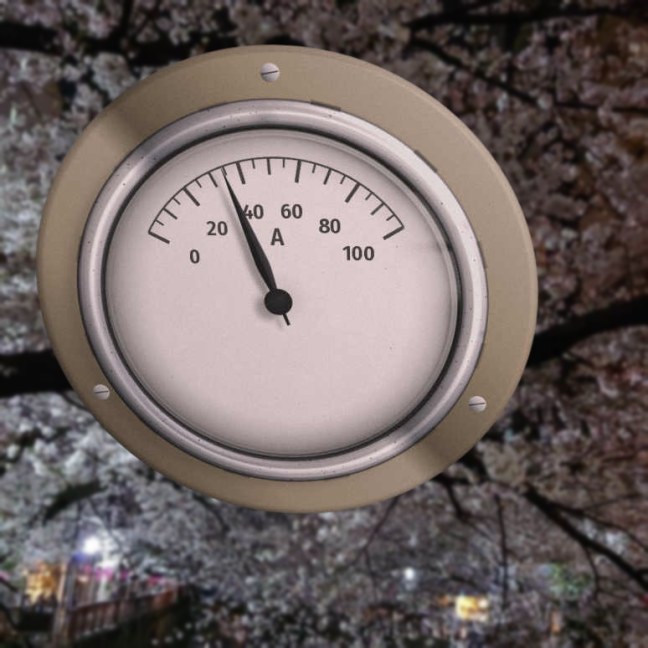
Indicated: value=35 unit=A
